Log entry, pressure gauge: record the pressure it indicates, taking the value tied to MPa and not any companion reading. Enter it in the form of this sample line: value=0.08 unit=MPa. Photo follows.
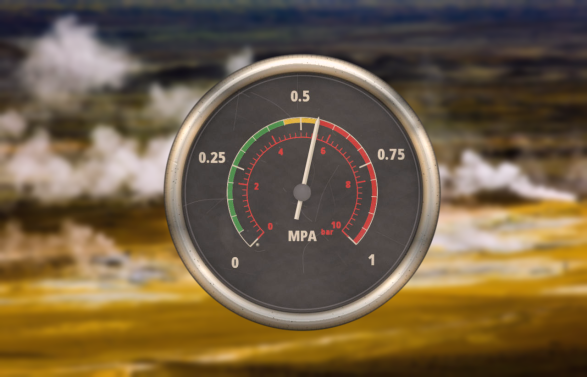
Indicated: value=0.55 unit=MPa
